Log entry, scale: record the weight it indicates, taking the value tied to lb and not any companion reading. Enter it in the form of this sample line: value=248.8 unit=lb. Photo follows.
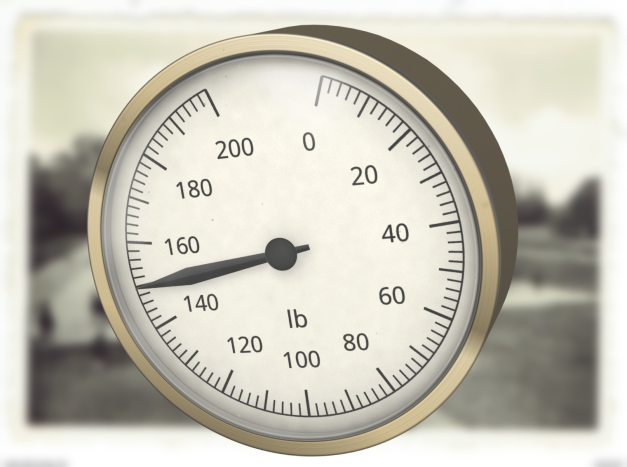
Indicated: value=150 unit=lb
